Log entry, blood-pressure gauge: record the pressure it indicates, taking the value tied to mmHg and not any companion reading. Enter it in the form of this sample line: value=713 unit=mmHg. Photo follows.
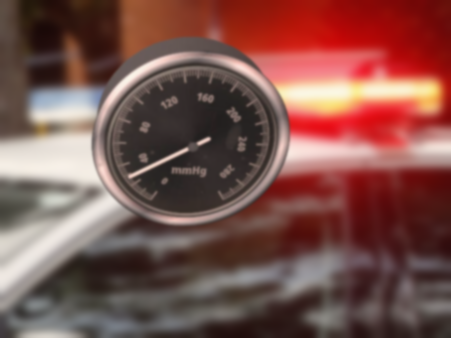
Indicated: value=30 unit=mmHg
